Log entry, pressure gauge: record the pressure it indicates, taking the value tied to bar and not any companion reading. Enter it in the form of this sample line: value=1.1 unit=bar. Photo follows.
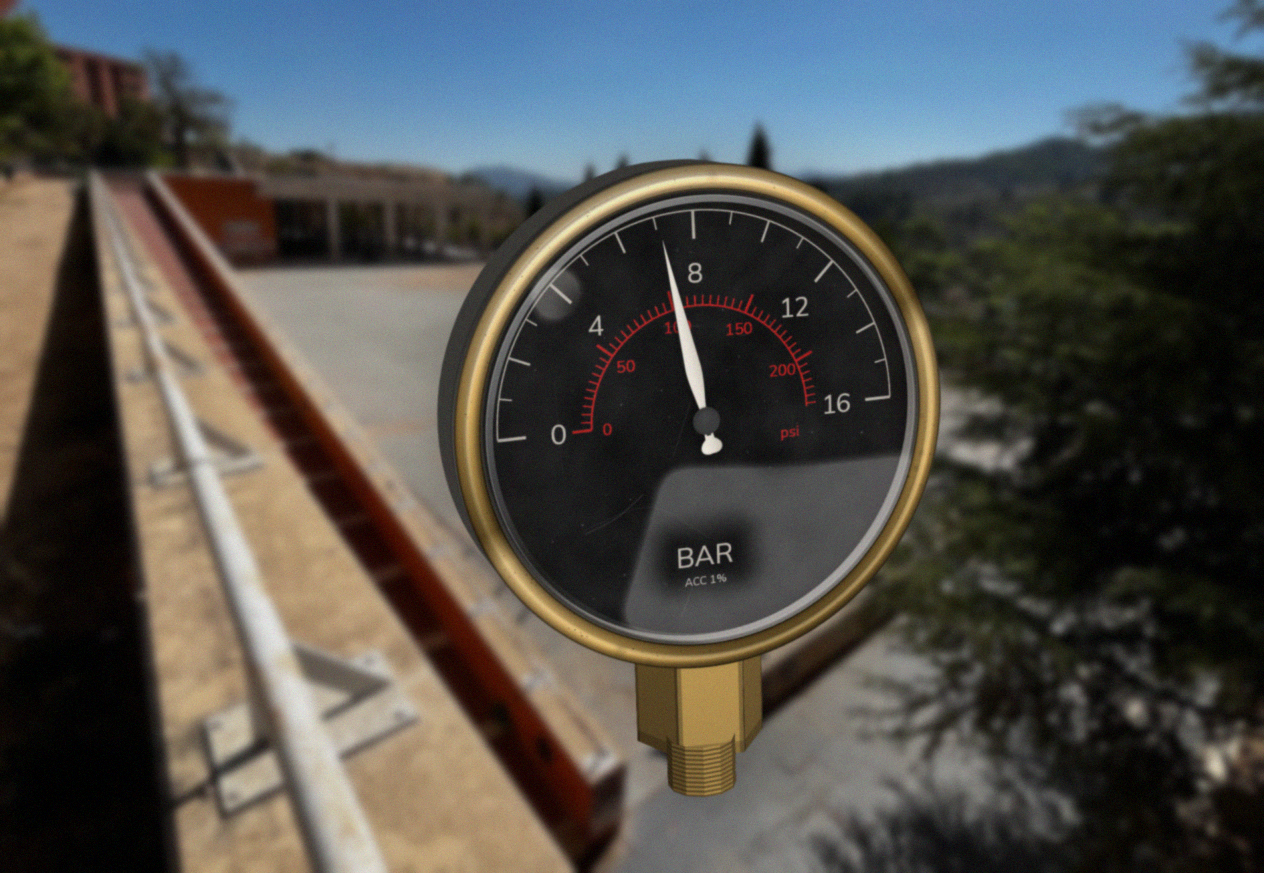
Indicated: value=7 unit=bar
